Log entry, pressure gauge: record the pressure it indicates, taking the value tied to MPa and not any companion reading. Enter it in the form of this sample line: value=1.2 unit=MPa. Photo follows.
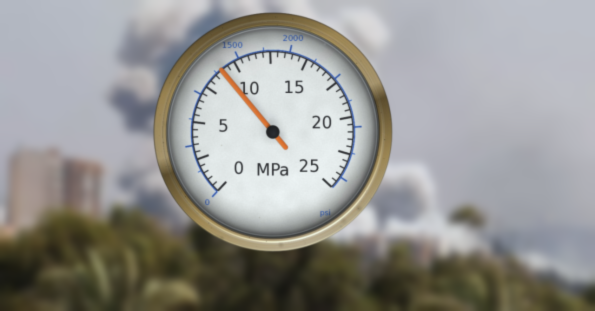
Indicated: value=9 unit=MPa
